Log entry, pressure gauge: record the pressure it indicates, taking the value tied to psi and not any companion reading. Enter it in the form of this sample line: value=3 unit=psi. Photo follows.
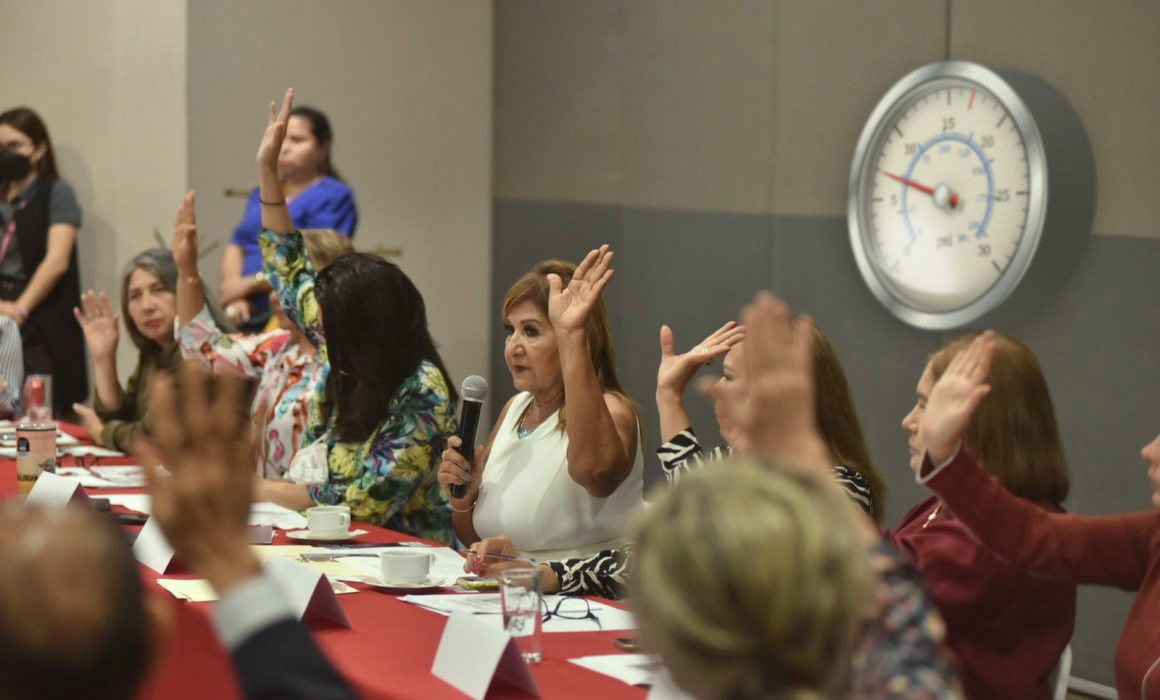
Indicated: value=7 unit=psi
